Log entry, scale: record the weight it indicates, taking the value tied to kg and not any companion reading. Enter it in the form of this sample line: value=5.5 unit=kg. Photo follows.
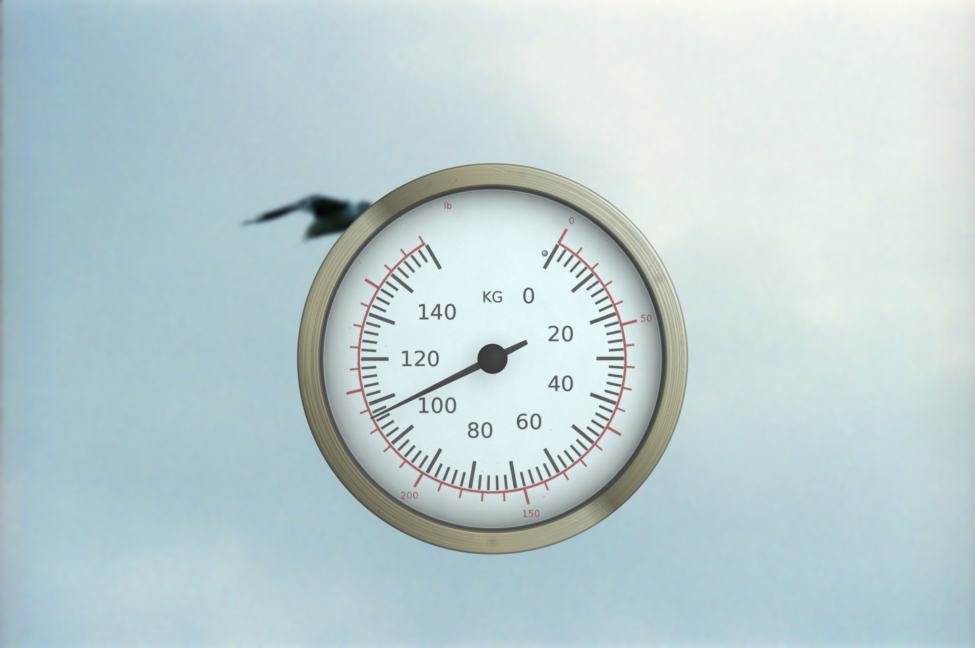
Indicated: value=107 unit=kg
